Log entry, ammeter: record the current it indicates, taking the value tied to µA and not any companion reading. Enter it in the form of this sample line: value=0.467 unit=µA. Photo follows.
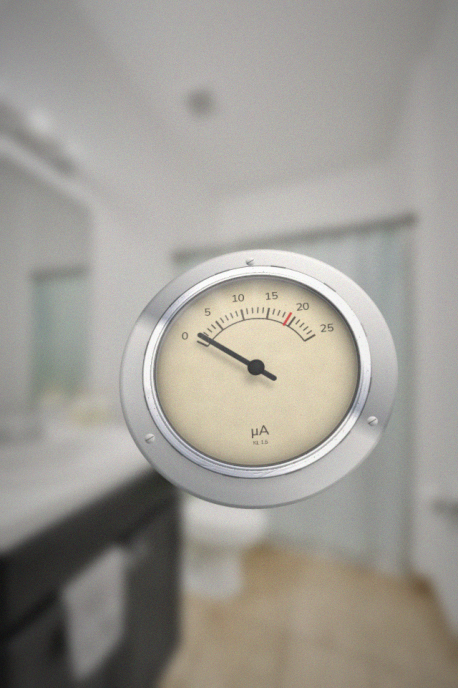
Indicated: value=1 unit=µA
